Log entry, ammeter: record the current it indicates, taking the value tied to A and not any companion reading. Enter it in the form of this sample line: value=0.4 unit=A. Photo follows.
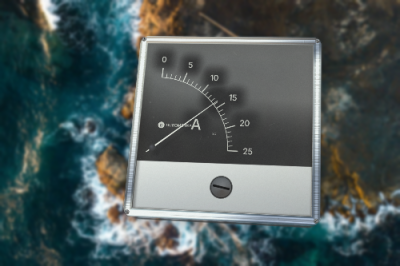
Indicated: value=14 unit=A
